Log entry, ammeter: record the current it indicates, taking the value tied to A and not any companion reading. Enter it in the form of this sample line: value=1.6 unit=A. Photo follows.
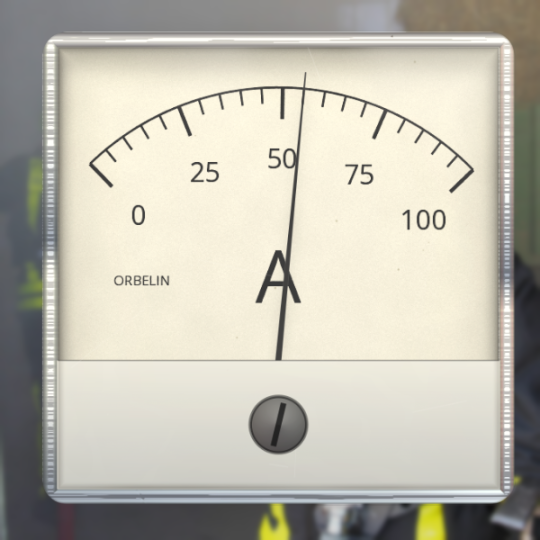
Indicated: value=55 unit=A
